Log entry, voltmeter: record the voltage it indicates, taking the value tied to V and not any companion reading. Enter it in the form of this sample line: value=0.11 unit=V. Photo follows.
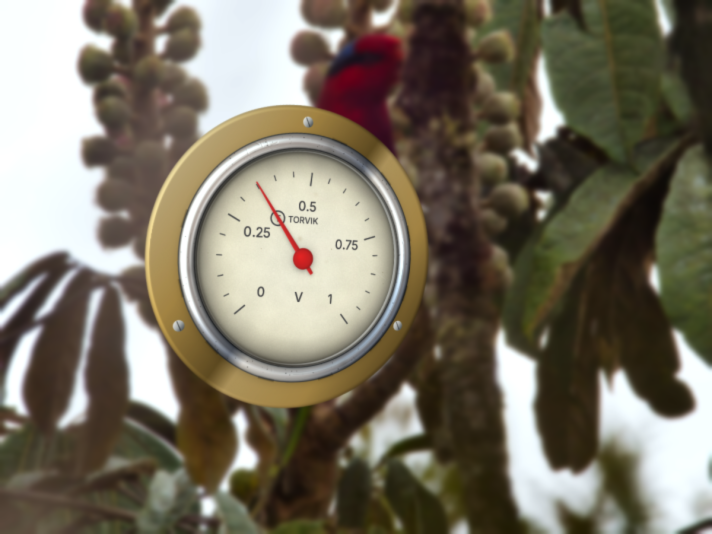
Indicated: value=0.35 unit=V
